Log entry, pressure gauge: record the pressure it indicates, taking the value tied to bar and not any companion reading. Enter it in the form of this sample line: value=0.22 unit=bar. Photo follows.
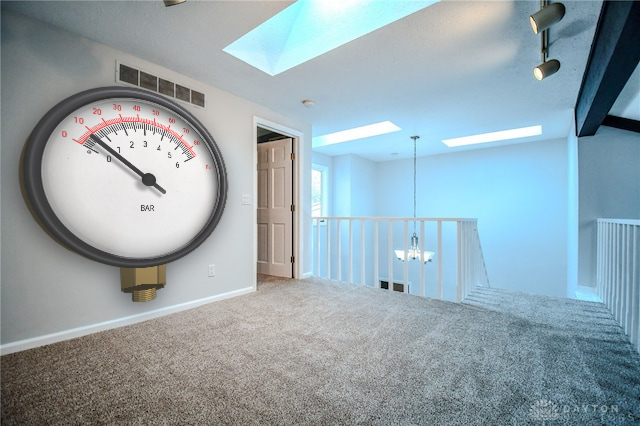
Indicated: value=0.5 unit=bar
